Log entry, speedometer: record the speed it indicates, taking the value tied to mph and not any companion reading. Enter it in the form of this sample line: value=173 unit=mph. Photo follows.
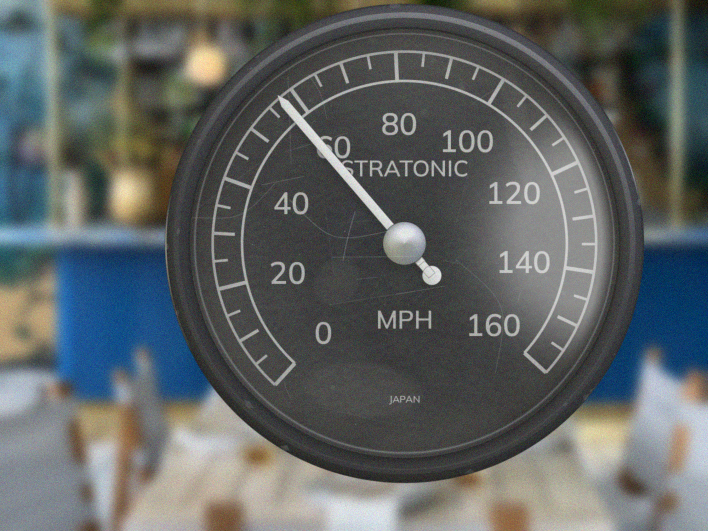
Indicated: value=57.5 unit=mph
